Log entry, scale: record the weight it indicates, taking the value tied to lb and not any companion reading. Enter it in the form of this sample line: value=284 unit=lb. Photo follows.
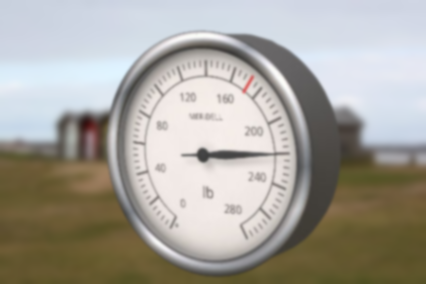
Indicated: value=220 unit=lb
